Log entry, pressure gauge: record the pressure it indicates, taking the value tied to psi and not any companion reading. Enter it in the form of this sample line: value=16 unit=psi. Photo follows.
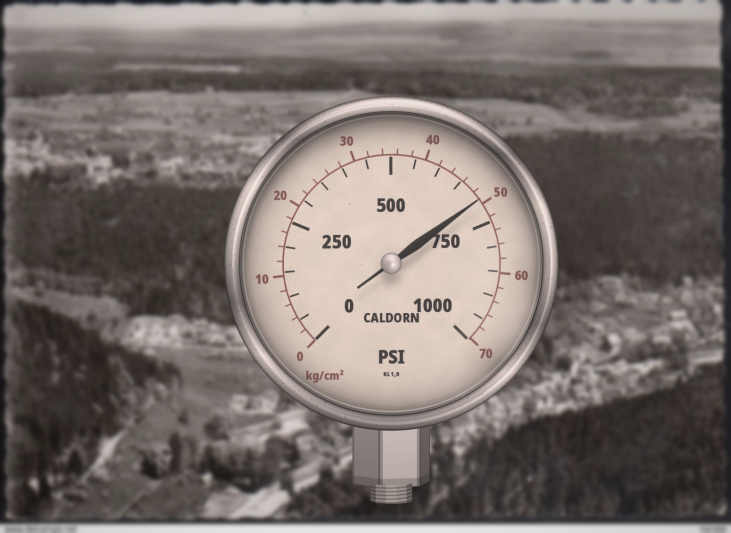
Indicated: value=700 unit=psi
